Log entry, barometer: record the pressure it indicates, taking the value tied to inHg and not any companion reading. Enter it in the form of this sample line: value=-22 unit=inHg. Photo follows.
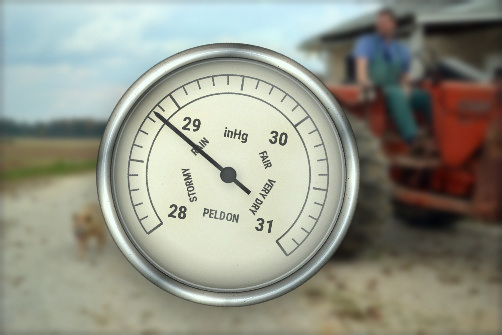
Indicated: value=28.85 unit=inHg
